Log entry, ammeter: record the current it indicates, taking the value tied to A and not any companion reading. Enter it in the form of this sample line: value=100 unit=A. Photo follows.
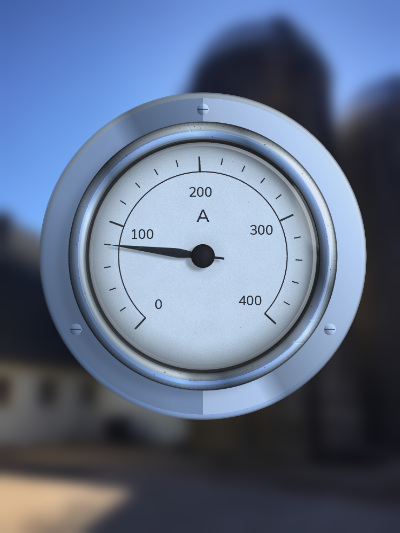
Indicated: value=80 unit=A
